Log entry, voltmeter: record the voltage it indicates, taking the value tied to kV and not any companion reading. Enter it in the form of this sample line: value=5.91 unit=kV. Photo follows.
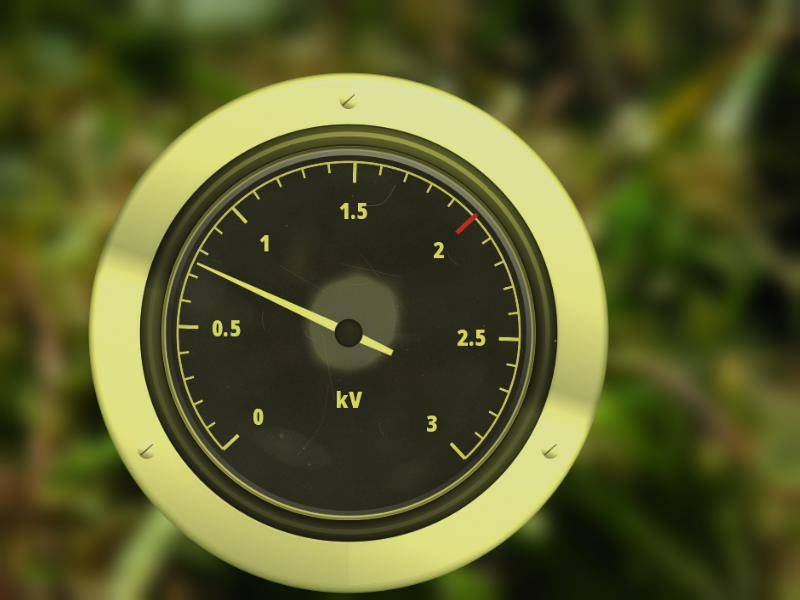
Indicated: value=0.75 unit=kV
